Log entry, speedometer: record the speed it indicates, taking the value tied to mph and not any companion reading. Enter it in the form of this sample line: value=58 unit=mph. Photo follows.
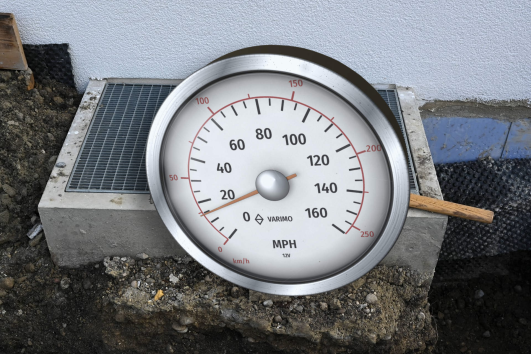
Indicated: value=15 unit=mph
